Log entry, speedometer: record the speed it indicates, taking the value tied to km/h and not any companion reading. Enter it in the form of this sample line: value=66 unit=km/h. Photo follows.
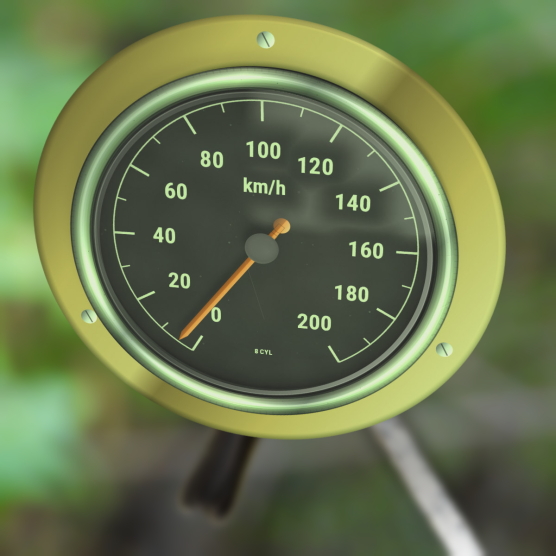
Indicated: value=5 unit=km/h
